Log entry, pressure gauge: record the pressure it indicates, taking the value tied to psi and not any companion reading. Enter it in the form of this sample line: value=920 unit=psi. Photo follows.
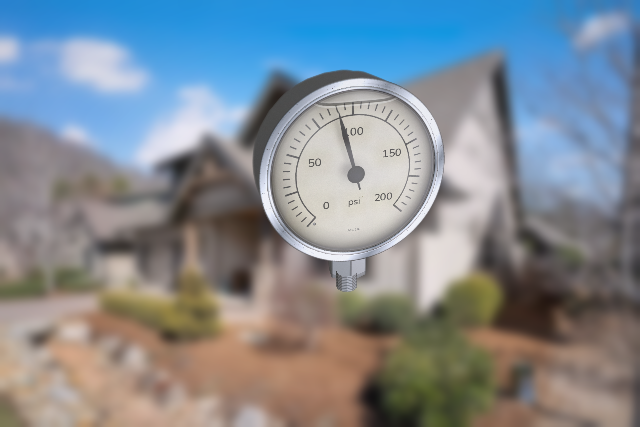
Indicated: value=90 unit=psi
